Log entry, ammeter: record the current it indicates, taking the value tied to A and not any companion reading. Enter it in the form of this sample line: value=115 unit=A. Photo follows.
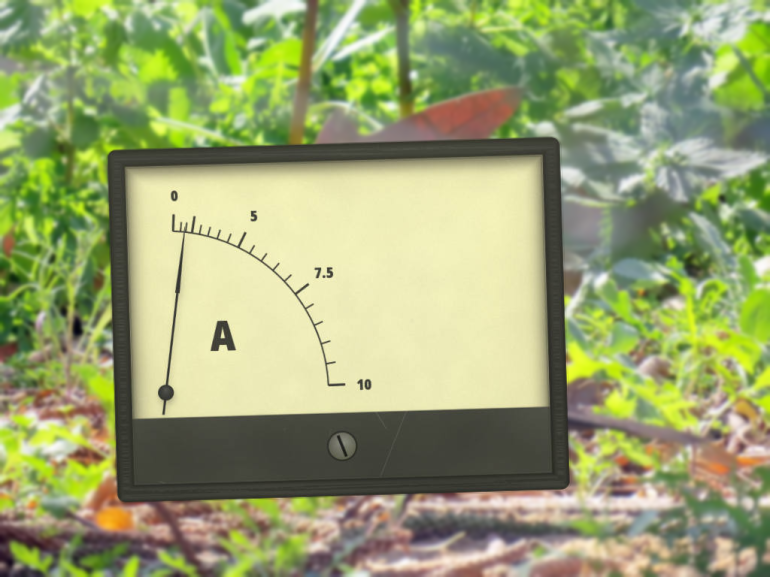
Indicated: value=2 unit=A
